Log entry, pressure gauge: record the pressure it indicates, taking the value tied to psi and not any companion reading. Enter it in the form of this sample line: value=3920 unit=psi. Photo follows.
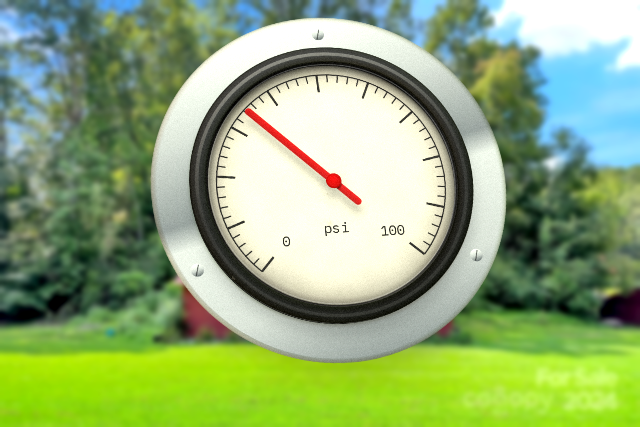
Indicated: value=34 unit=psi
